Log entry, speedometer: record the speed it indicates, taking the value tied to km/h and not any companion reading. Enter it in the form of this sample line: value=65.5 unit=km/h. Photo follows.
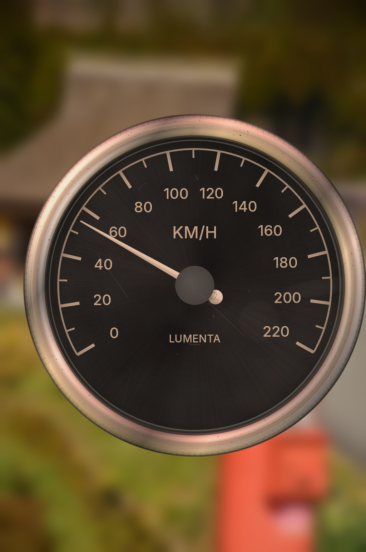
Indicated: value=55 unit=km/h
